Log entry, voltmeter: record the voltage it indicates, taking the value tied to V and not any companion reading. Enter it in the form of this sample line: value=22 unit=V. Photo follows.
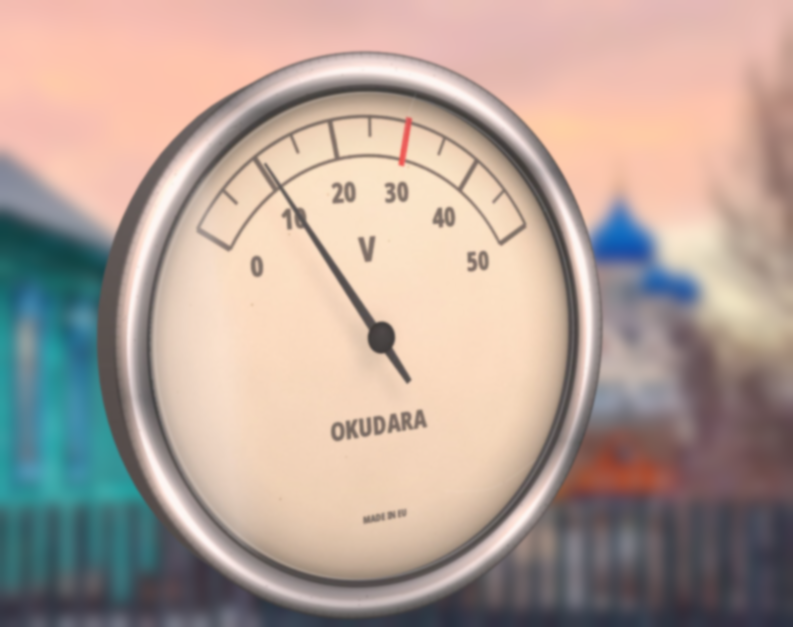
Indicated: value=10 unit=V
